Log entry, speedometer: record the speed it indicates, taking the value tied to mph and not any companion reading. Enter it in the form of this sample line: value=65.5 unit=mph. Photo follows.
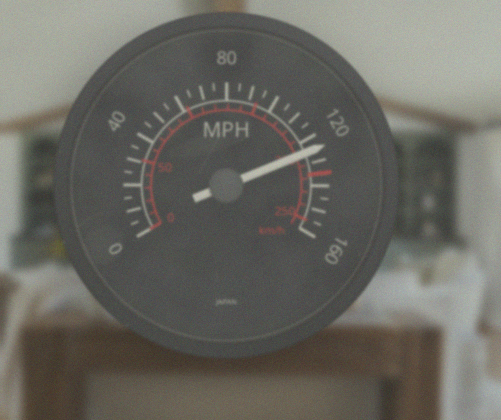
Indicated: value=125 unit=mph
